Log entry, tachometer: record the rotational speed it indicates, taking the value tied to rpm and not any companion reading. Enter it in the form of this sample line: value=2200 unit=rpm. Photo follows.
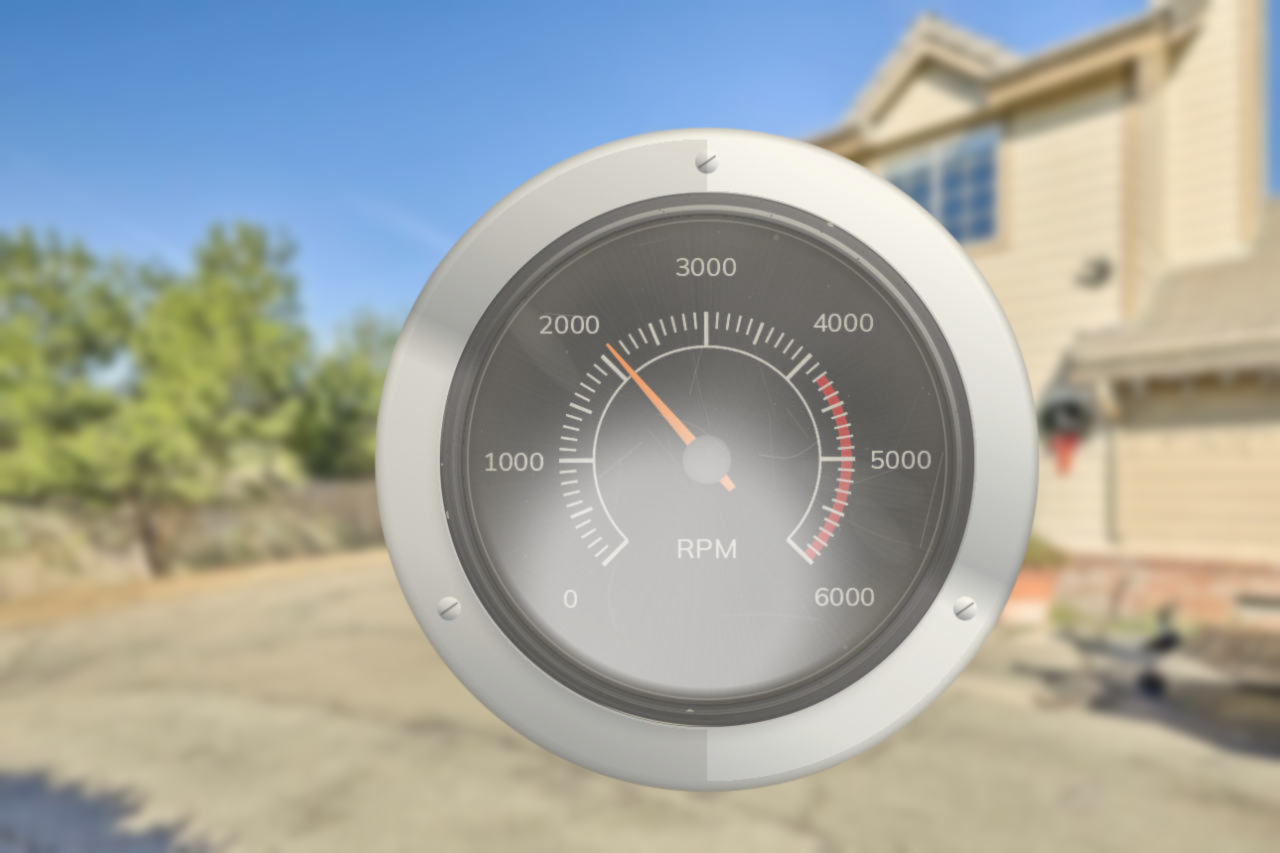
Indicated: value=2100 unit=rpm
